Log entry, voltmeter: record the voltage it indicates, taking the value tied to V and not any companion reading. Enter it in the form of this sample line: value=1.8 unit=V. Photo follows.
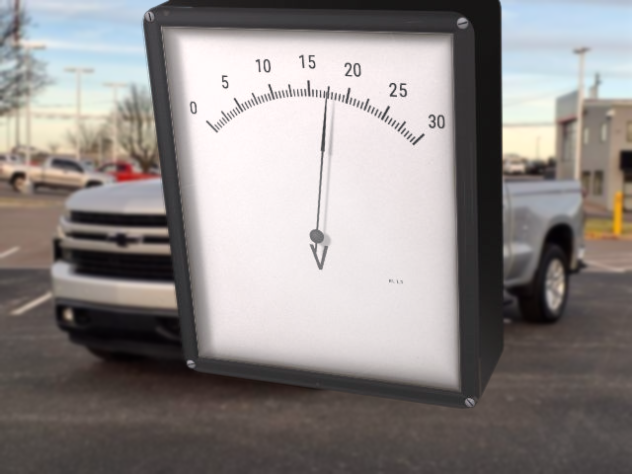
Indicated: value=17.5 unit=V
